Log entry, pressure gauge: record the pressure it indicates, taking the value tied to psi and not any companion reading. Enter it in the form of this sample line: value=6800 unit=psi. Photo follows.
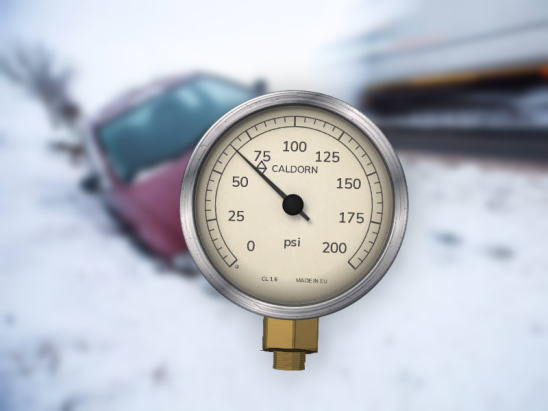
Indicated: value=65 unit=psi
